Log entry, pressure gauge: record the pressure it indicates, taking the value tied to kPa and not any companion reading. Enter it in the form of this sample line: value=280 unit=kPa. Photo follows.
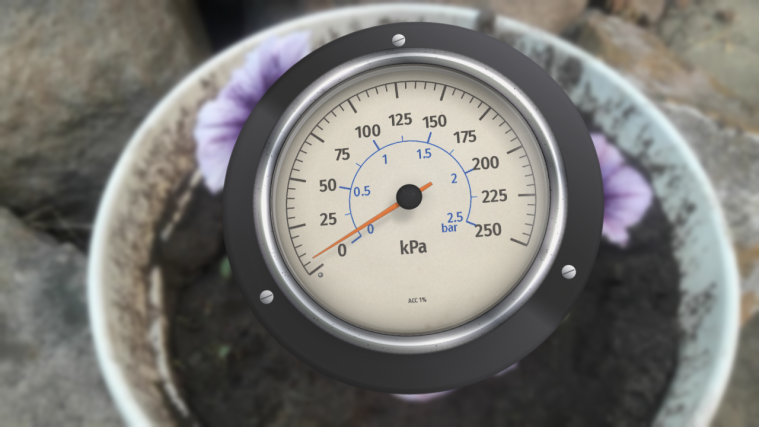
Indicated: value=5 unit=kPa
